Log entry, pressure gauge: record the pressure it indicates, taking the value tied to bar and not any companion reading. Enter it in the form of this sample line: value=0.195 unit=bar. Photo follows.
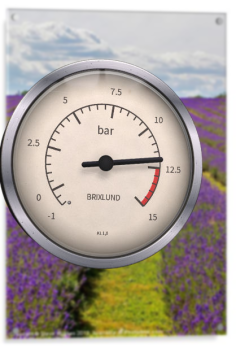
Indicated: value=12 unit=bar
